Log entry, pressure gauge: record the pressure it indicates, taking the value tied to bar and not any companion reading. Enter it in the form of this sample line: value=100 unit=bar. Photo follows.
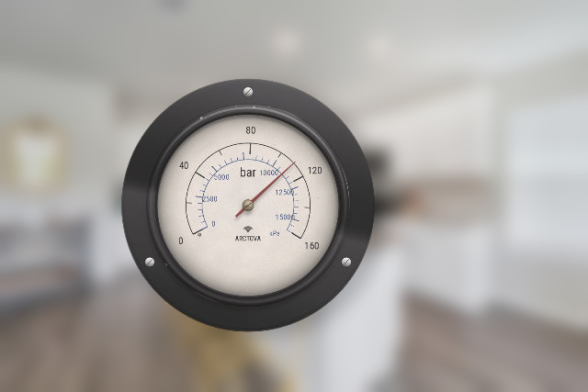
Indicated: value=110 unit=bar
